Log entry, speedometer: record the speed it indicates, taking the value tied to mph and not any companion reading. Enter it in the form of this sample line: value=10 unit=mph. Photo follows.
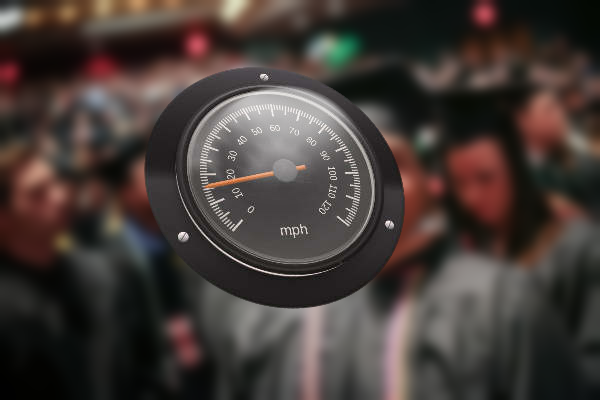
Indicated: value=15 unit=mph
